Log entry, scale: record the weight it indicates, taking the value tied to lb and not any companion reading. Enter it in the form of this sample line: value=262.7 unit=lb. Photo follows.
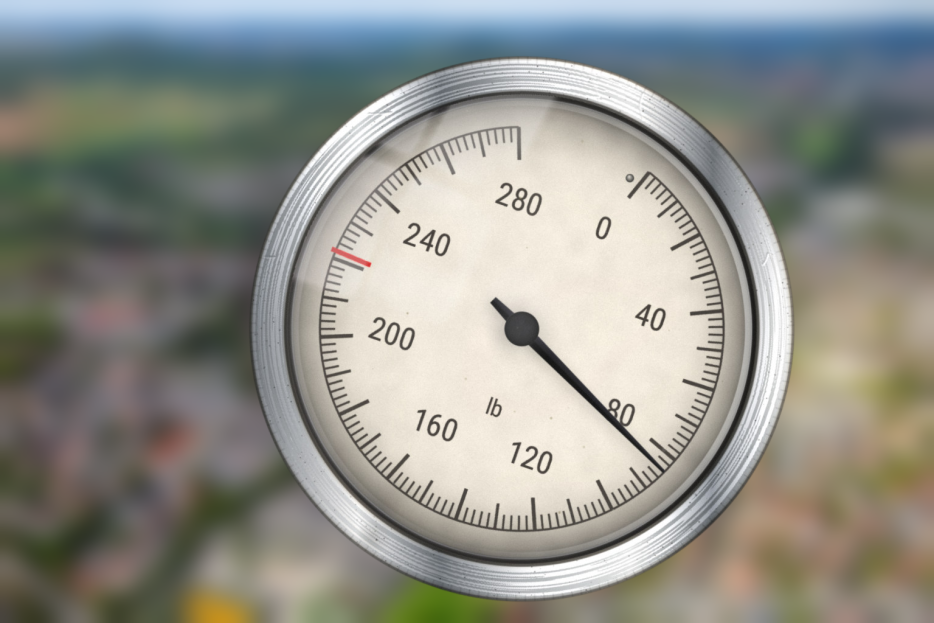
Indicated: value=84 unit=lb
